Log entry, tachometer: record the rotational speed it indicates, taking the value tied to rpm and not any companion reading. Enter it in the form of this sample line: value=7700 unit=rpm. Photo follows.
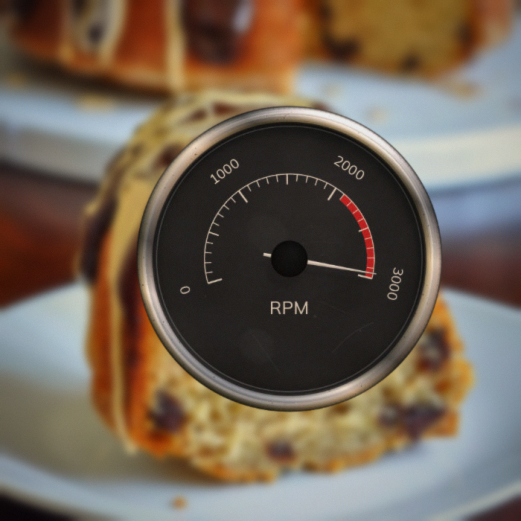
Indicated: value=2950 unit=rpm
